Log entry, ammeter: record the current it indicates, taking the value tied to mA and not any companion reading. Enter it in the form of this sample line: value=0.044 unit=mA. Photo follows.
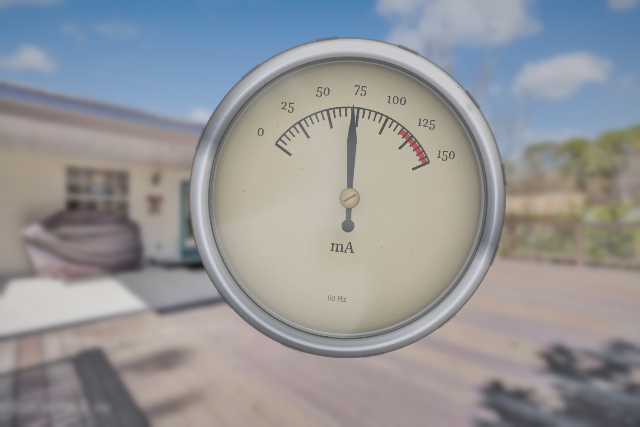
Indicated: value=70 unit=mA
